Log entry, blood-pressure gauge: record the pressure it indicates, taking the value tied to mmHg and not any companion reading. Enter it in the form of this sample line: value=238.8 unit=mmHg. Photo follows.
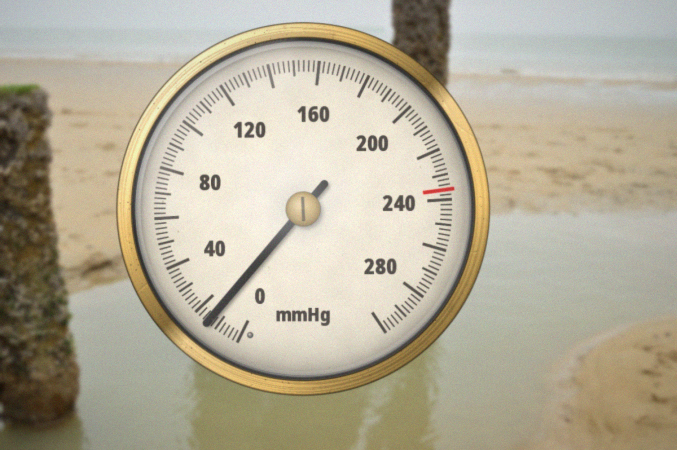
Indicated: value=14 unit=mmHg
